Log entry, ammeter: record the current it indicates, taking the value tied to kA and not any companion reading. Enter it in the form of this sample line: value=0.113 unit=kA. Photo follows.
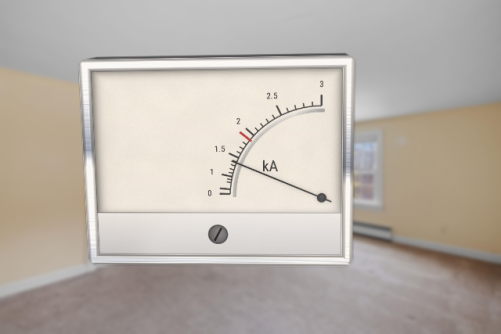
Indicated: value=1.4 unit=kA
